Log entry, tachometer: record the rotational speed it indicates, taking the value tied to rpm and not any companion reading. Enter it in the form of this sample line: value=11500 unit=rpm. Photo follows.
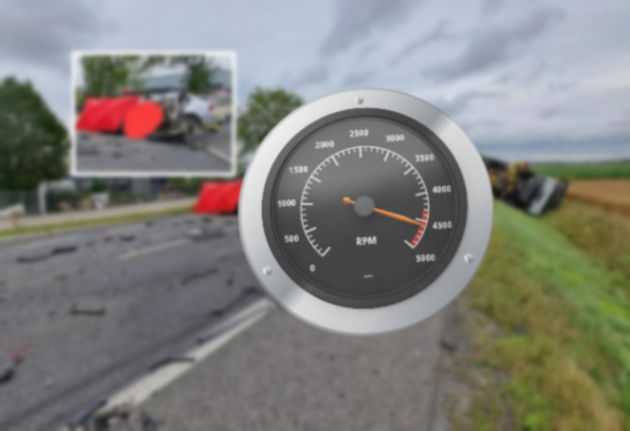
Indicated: value=4600 unit=rpm
